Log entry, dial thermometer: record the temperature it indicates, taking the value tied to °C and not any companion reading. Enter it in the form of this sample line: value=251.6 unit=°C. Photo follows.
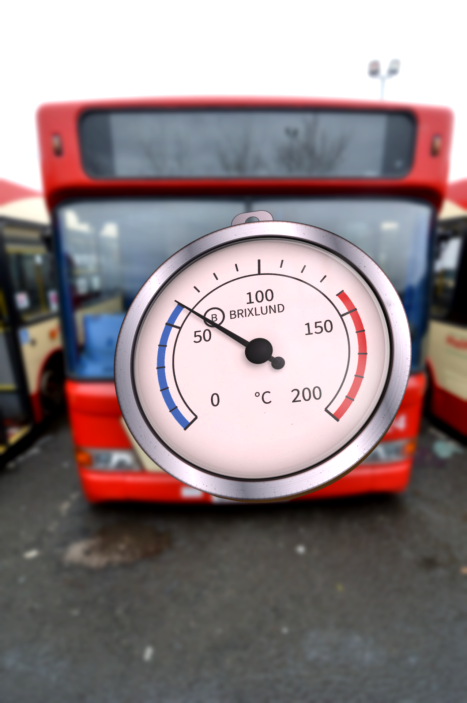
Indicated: value=60 unit=°C
